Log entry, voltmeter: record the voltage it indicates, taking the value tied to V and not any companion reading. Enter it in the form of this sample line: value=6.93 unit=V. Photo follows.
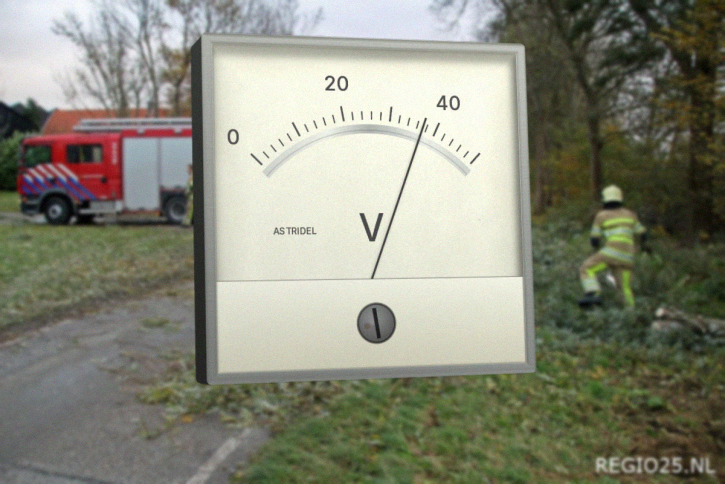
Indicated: value=37 unit=V
